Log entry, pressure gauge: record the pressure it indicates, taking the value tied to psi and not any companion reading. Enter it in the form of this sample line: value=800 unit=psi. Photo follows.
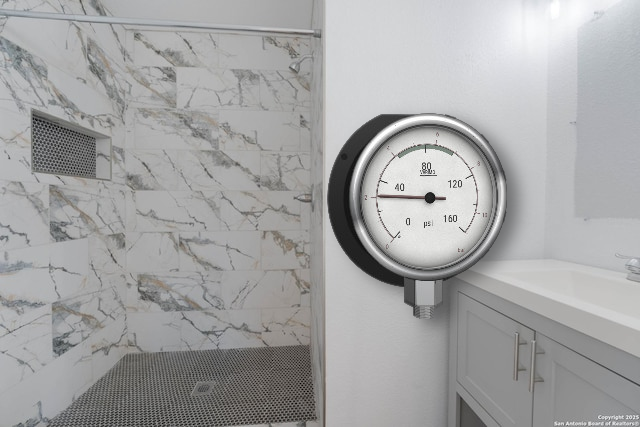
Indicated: value=30 unit=psi
